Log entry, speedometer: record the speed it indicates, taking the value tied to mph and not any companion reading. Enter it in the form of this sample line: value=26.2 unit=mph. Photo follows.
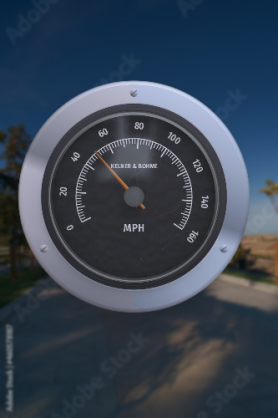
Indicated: value=50 unit=mph
